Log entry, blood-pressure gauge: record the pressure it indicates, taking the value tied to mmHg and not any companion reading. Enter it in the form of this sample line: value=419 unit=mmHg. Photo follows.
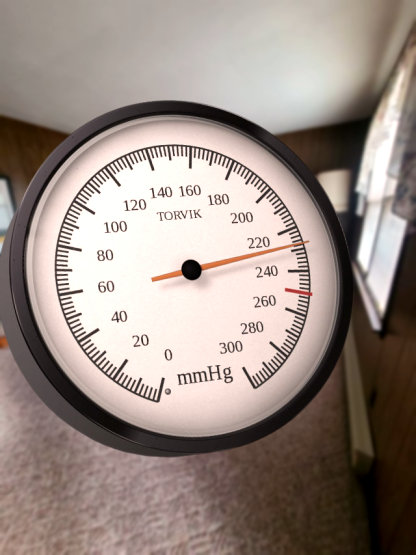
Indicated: value=228 unit=mmHg
